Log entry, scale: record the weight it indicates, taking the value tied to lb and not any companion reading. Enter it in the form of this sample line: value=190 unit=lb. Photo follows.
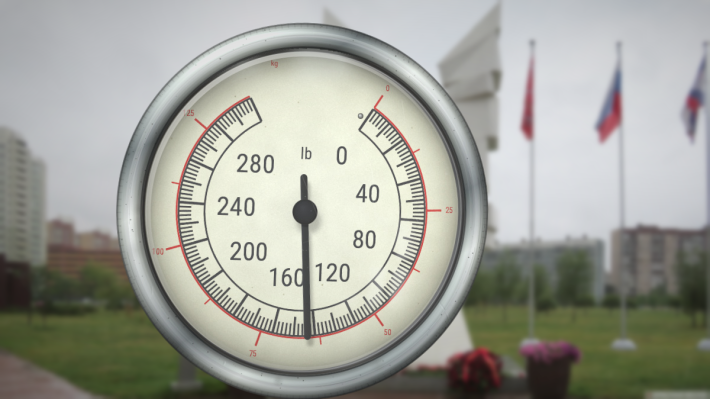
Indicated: value=144 unit=lb
